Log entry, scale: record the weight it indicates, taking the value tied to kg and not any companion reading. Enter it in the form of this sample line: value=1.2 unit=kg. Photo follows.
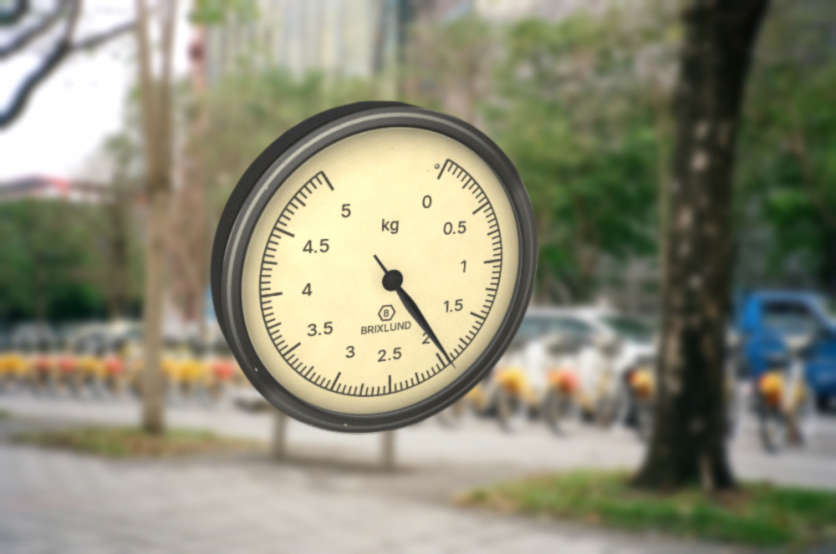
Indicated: value=1.95 unit=kg
